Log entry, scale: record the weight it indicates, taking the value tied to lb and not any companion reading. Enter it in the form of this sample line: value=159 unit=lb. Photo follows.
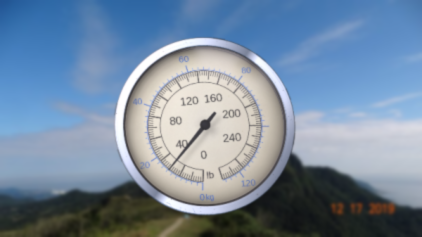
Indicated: value=30 unit=lb
